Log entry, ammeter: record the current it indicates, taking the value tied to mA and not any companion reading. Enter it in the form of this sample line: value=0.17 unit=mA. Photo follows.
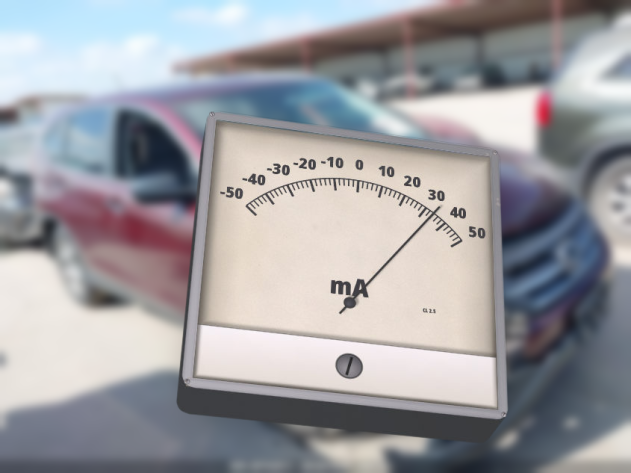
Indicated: value=34 unit=mA
